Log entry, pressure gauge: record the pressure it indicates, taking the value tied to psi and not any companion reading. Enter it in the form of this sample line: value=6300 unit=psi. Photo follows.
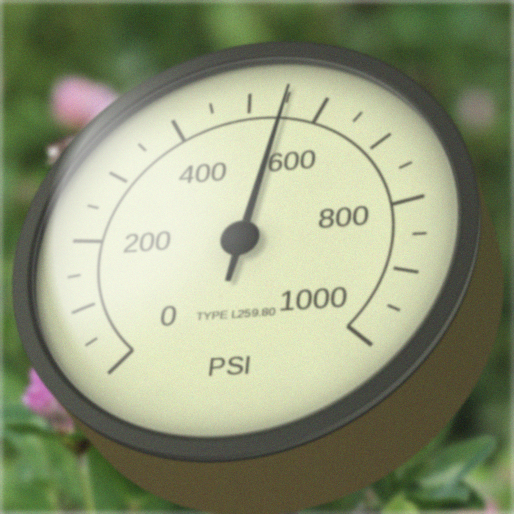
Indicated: value=550 unit=psi
